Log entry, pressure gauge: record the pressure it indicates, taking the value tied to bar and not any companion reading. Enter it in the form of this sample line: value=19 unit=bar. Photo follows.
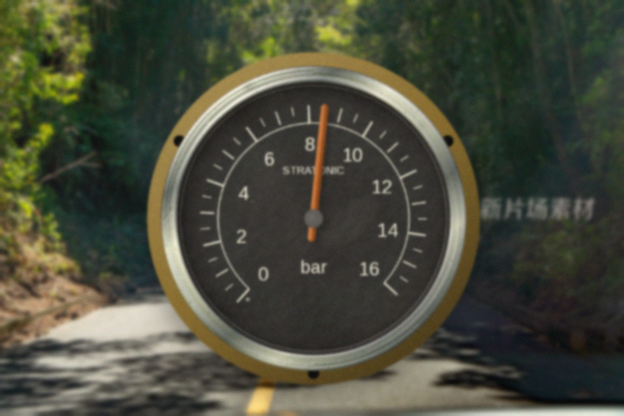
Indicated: value=8.5 unit=bar
